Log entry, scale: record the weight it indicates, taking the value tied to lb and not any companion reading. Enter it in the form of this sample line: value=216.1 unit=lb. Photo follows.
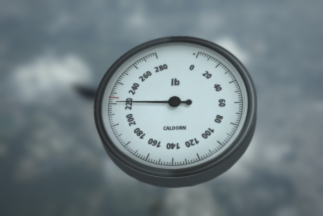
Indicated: value=220 unit=lb
